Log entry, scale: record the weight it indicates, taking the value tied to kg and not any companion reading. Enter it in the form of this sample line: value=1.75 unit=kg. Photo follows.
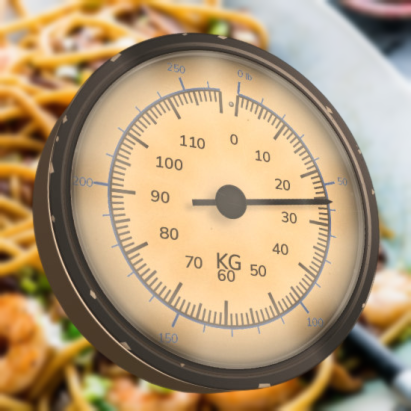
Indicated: value=26 unit=kg
